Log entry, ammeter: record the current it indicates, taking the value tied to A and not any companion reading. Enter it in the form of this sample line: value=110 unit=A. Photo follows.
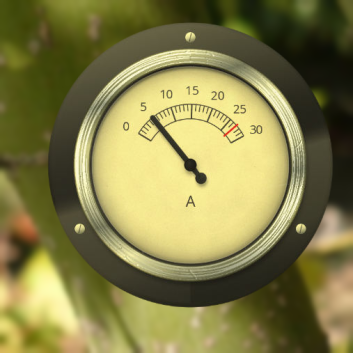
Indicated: value=5 unit=A
